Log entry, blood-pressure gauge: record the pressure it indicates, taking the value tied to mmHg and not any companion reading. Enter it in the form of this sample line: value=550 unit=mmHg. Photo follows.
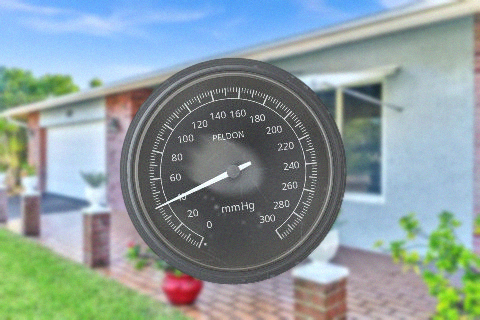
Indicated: value=40 unit=mmHg
